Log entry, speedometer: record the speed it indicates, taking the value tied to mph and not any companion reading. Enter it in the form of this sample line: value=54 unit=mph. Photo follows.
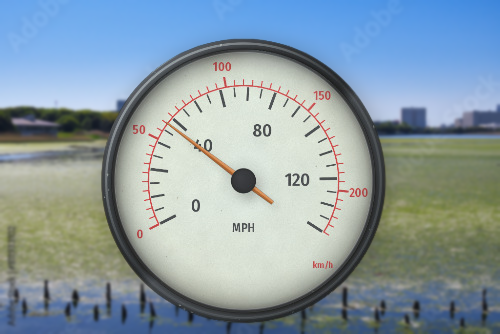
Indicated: value=37.5 unit=mph
